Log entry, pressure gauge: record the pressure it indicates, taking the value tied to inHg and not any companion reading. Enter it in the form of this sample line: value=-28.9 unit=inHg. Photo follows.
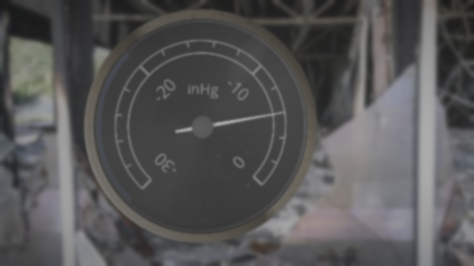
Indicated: value=-6 unit=inHg
